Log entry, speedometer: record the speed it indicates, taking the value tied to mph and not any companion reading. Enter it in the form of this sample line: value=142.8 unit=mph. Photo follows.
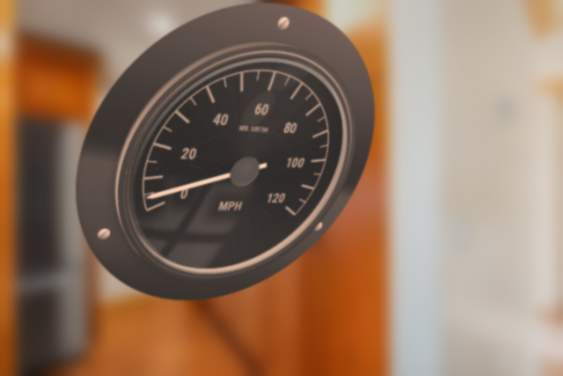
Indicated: value=5 unit=mph
